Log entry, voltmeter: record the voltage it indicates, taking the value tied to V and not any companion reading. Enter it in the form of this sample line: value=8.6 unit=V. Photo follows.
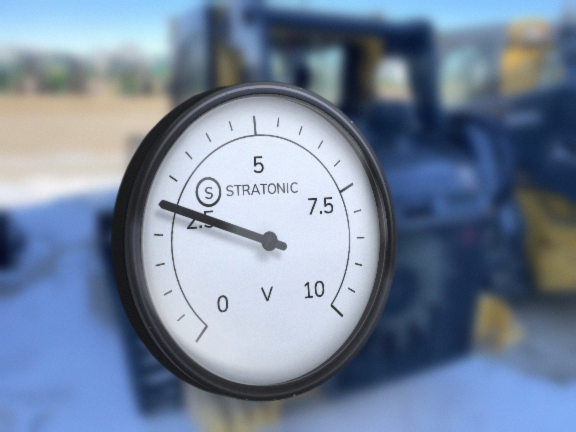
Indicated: value=2.5 unit=V
